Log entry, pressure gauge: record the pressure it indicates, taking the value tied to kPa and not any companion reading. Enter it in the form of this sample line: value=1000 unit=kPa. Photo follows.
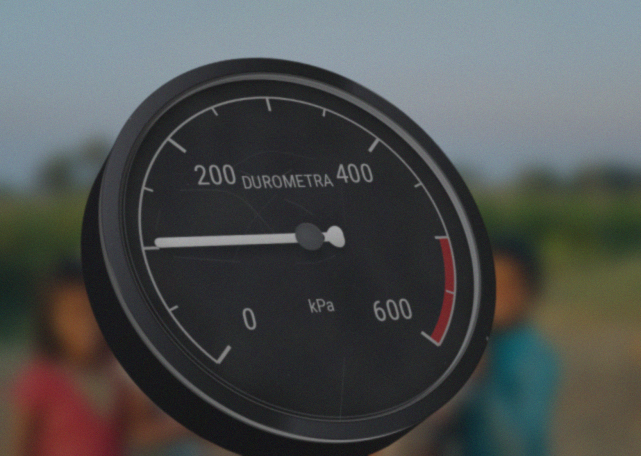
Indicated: value=100 unit=kPa
